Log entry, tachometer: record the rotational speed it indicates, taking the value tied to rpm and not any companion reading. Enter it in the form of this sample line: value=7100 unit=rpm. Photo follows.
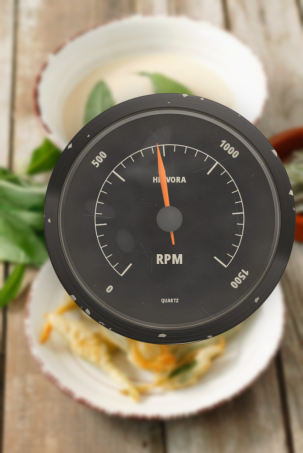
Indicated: value=725 unit=rpm
